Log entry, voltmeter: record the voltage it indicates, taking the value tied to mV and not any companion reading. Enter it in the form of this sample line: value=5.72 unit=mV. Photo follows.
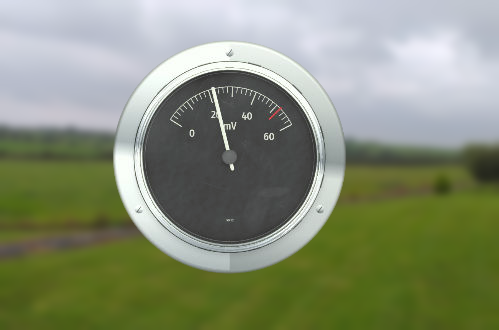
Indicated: value=22 unit=mV
